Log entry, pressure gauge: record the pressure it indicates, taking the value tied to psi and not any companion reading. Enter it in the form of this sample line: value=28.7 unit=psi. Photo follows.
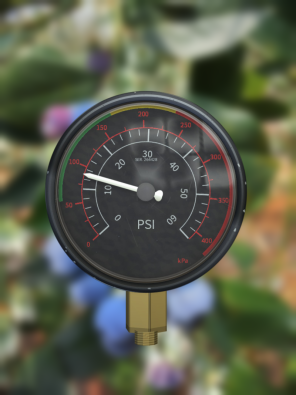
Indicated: value=13 unit=psi
